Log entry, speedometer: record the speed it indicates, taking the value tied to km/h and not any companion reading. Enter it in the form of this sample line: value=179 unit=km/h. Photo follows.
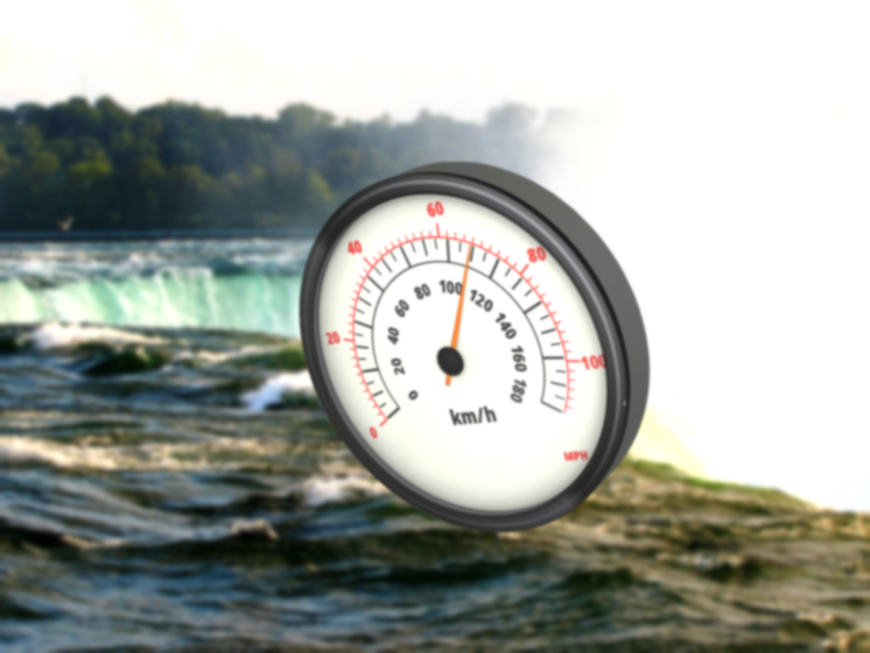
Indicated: value=110 unit=km/h
